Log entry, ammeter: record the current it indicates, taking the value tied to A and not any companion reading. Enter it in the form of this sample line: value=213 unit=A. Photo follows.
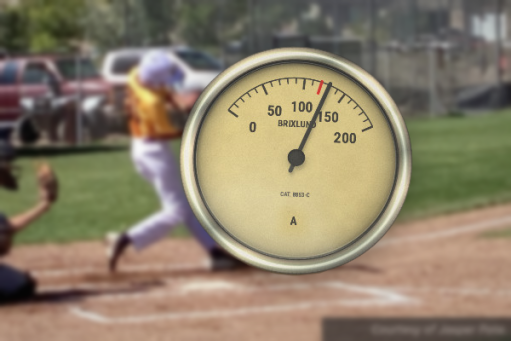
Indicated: value=130 unit=A
